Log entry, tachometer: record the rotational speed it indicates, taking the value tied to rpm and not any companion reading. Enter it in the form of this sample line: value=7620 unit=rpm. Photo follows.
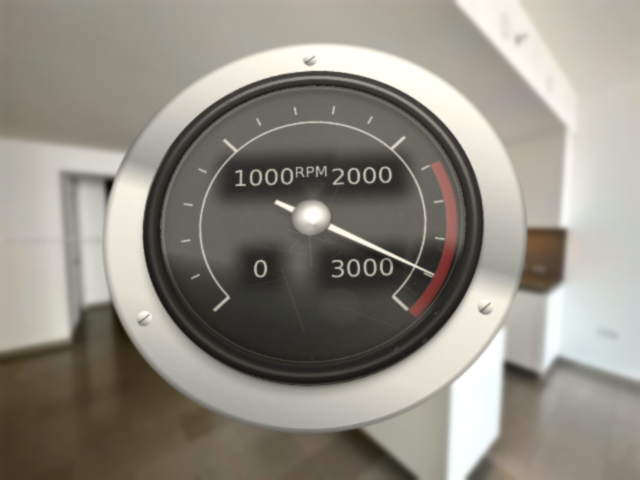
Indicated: value=2800 unit=rpm
